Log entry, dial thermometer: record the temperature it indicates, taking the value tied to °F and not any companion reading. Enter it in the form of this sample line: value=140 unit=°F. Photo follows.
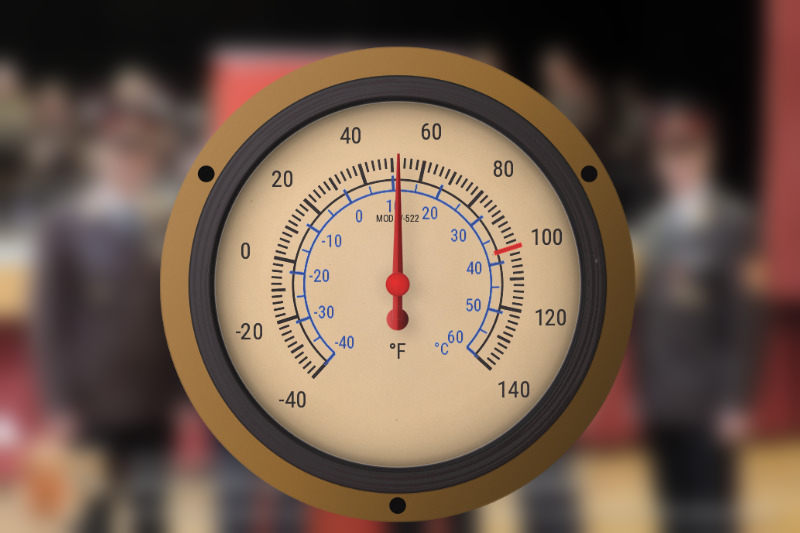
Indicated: value=52 unit=°F
